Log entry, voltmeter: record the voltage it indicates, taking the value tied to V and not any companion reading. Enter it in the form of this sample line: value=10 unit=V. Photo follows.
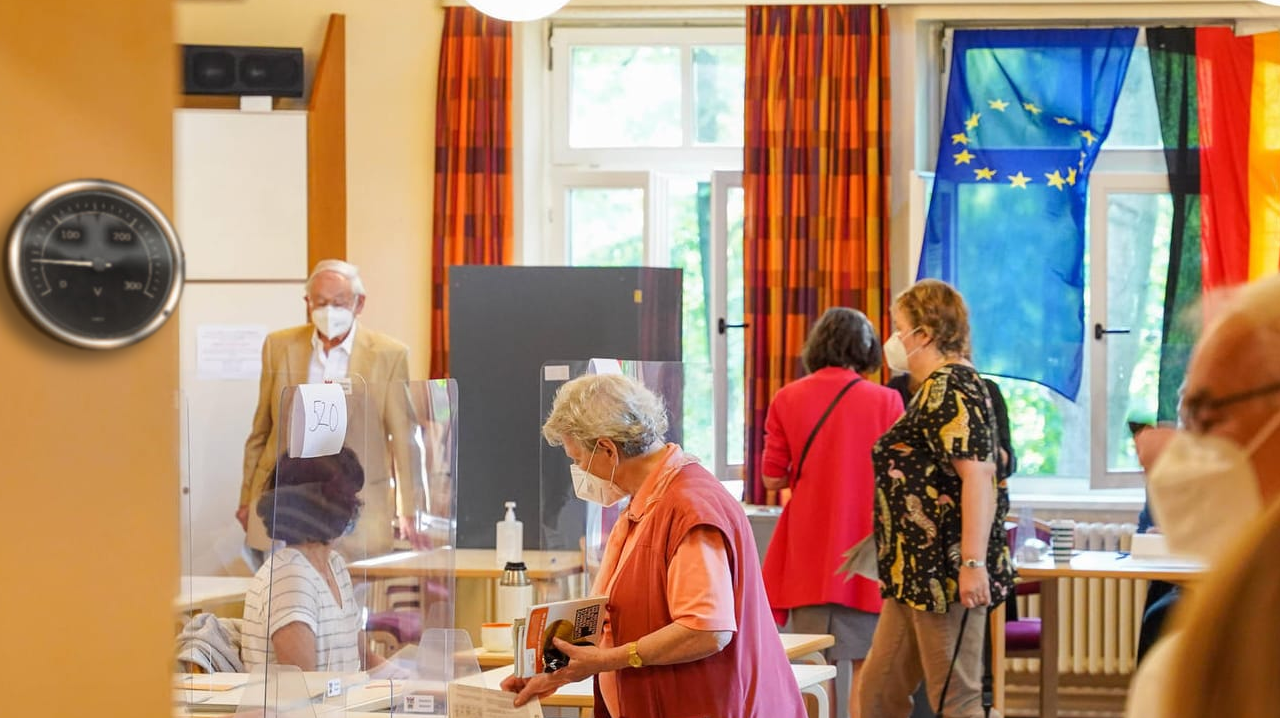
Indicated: value=40 unit=V
